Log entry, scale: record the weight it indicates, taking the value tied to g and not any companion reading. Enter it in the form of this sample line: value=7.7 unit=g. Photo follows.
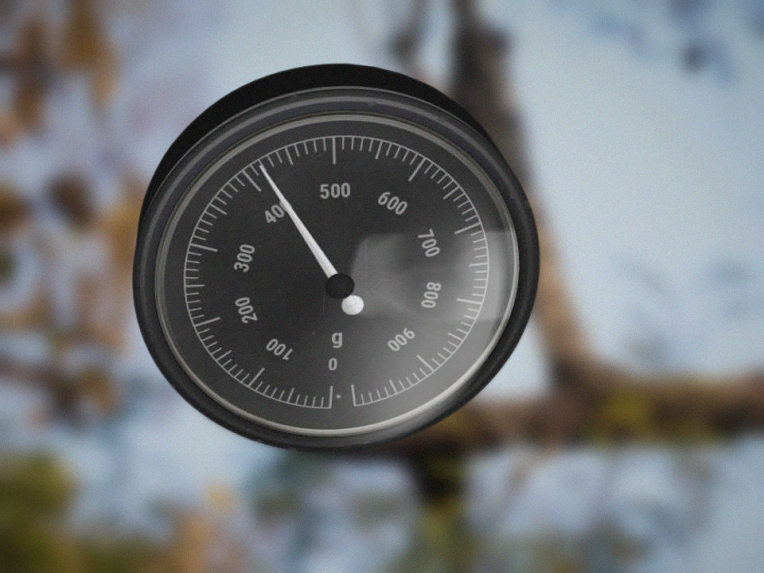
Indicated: value=420 unit=g
